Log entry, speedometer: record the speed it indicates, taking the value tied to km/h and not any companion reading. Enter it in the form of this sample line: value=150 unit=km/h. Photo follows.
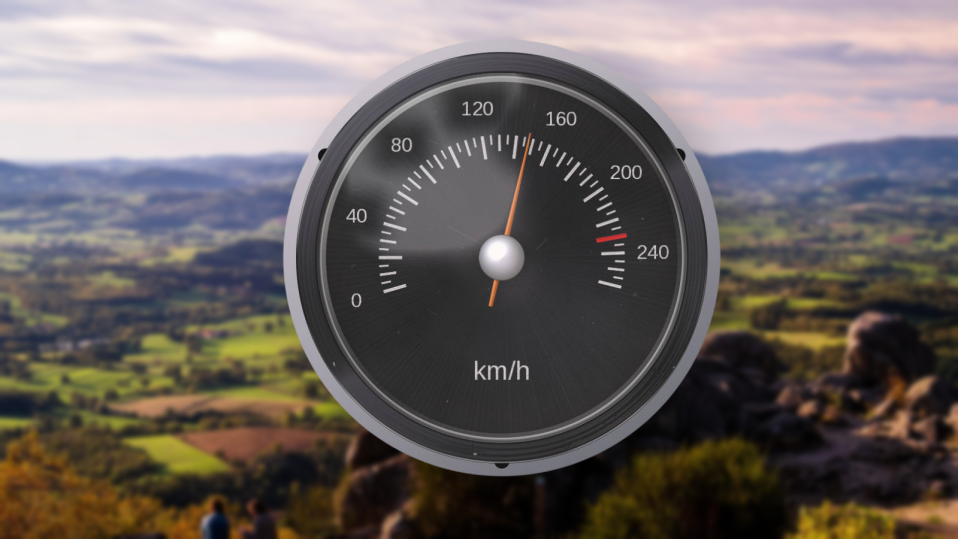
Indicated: value=147.5 unit=km/h
